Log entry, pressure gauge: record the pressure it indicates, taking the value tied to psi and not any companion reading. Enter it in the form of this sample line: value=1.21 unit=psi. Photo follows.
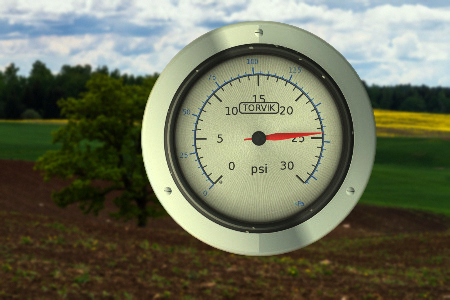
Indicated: value=24.5 unit=psi
